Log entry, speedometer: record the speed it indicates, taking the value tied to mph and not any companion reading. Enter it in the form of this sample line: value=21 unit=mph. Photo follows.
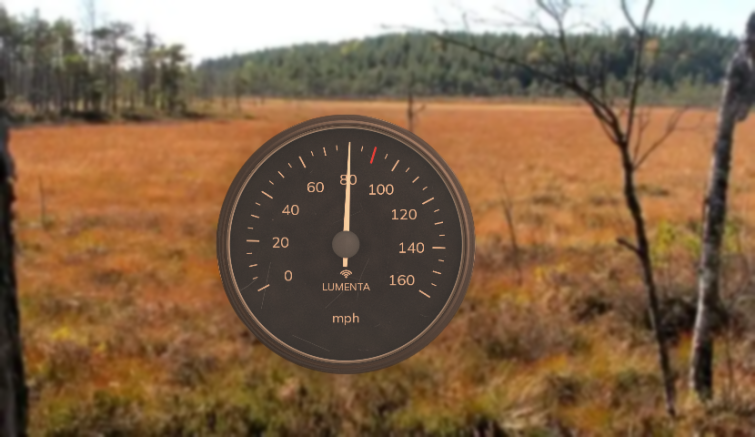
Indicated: value=80 unit=mph
